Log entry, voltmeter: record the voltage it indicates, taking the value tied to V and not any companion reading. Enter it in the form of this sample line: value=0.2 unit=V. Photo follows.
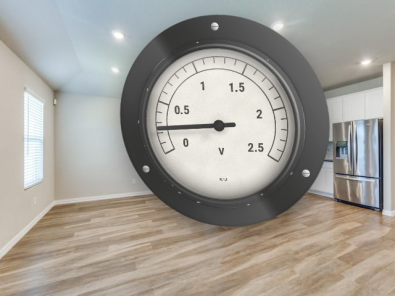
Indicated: value=0.25 unit=V
